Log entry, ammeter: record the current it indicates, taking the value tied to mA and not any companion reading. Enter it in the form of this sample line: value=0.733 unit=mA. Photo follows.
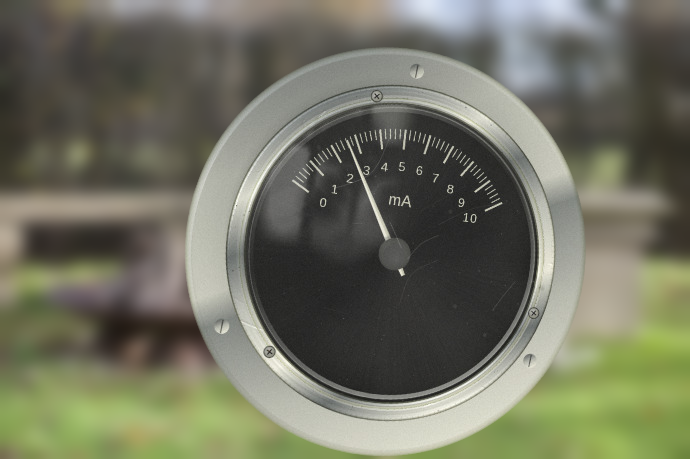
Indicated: value=2.6 unit=mA
